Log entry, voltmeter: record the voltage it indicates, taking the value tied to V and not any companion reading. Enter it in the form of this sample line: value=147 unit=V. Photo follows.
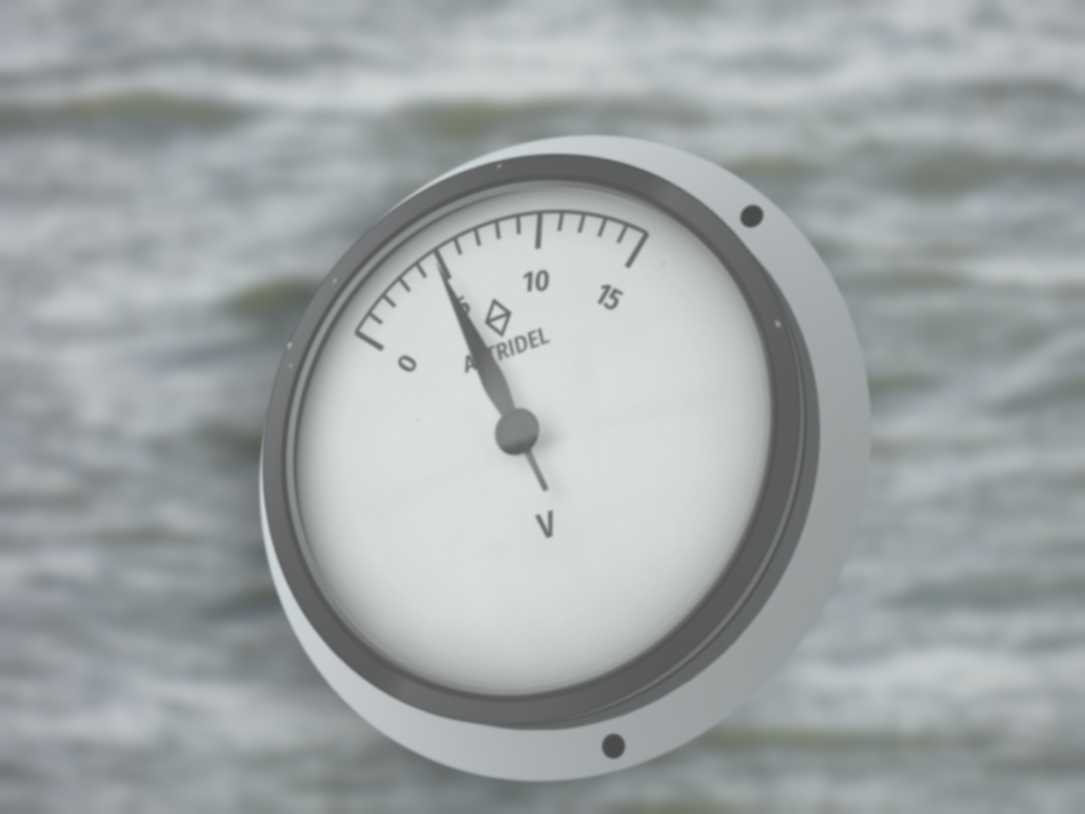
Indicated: value=5 unit=V
